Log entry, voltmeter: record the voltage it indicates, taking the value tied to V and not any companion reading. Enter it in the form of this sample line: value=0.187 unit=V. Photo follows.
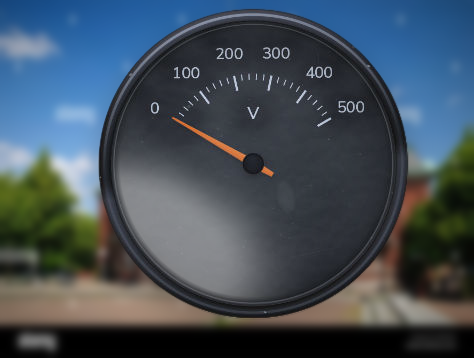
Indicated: value=0 unit=V
